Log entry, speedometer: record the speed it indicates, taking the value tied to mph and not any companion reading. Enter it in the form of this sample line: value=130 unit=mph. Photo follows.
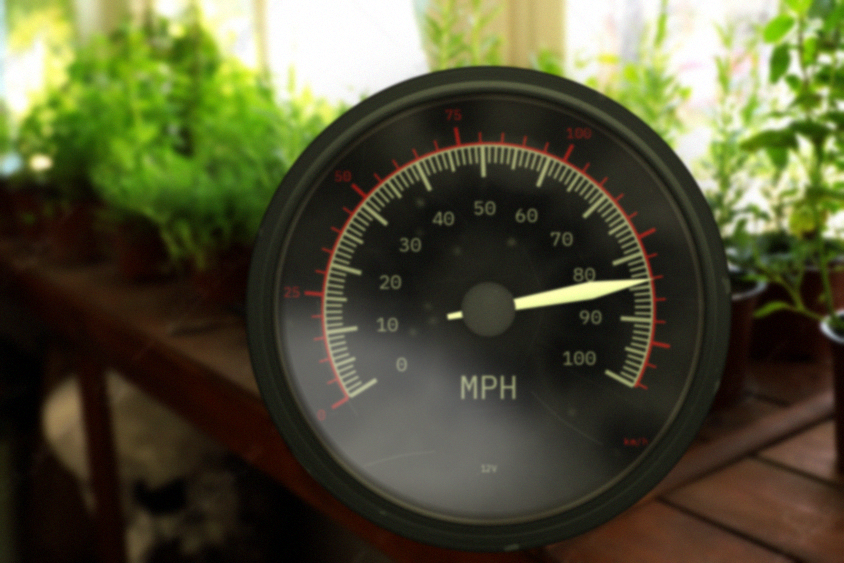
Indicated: value=84 unit=mph
